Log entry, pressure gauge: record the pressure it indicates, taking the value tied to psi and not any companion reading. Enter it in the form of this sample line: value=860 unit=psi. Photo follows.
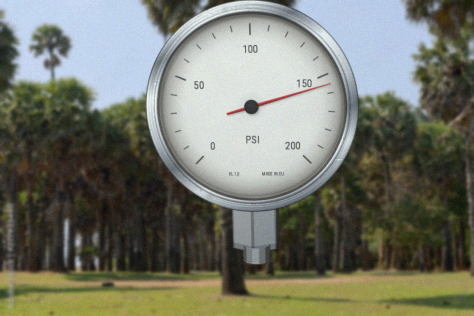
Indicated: value=155 unit=psi
